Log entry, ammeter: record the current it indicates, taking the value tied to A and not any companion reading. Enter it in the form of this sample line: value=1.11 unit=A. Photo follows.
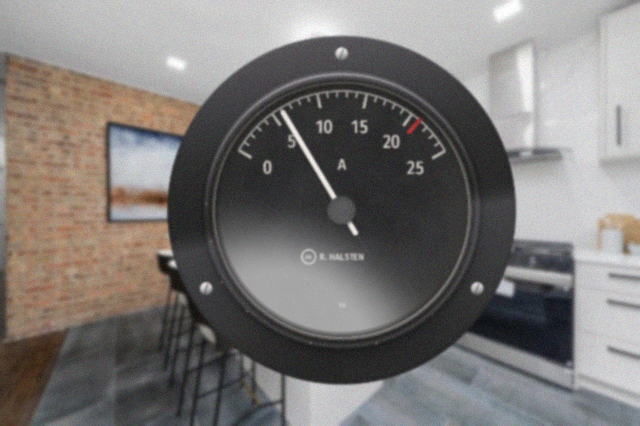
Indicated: value=6 unit=A
